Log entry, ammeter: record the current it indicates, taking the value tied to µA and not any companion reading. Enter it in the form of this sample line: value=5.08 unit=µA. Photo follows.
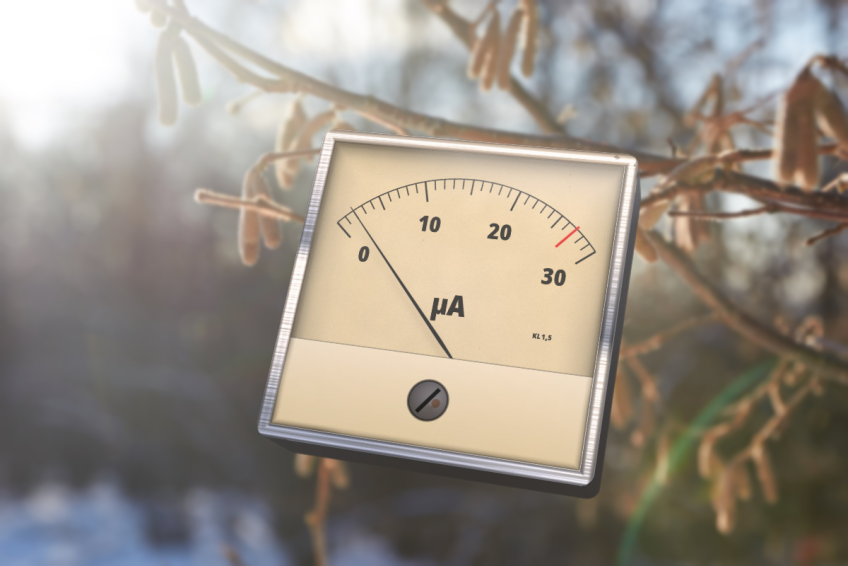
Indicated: value=2 unit=µA
